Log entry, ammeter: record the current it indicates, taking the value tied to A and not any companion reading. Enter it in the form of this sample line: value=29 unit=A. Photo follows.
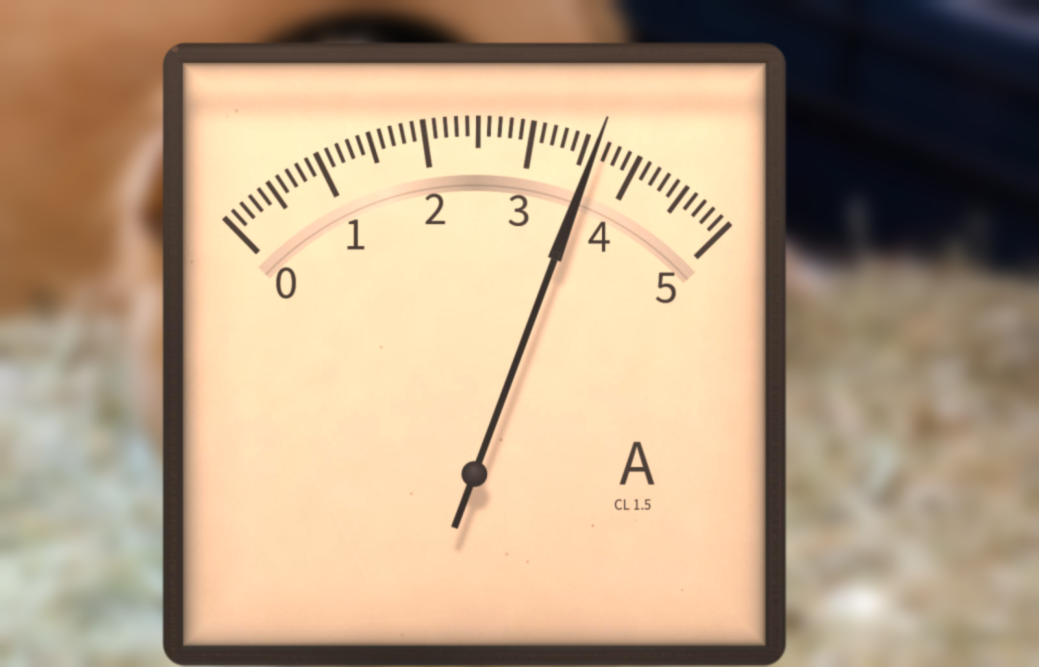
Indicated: value=3.6 unit=A
